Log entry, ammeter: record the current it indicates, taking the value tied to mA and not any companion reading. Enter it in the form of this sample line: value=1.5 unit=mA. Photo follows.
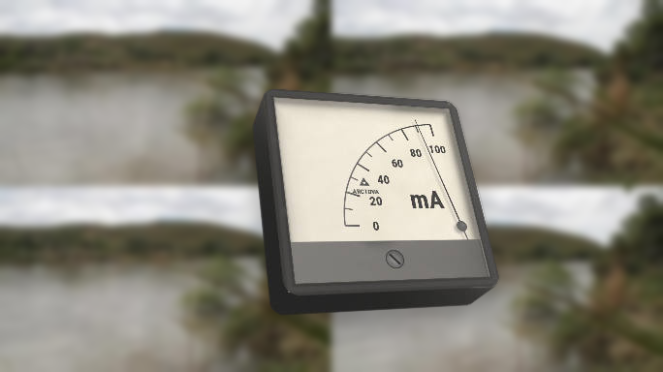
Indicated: value=90 unit=mA
